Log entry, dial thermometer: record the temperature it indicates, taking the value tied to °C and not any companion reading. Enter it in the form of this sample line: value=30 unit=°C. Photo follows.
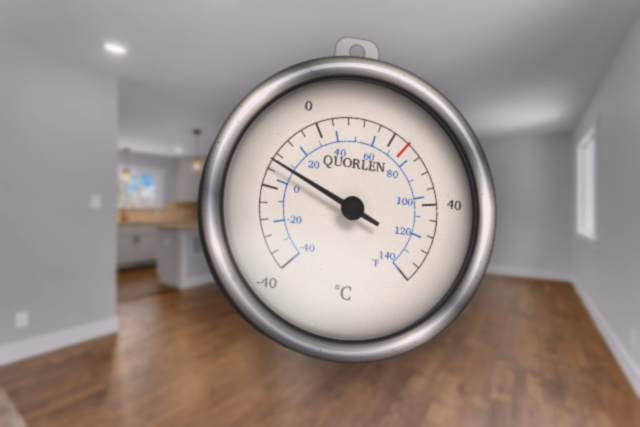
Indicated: value=-14 unit=°C
